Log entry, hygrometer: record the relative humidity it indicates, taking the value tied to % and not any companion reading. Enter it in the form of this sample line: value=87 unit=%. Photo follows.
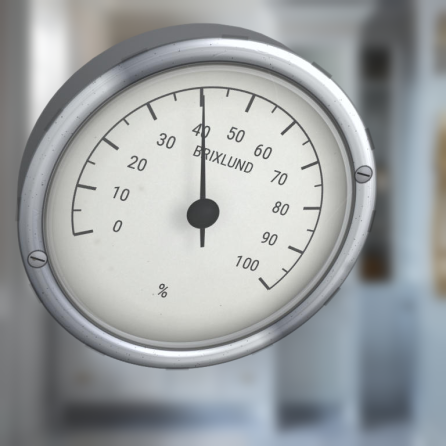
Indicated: value=40 unit=%
